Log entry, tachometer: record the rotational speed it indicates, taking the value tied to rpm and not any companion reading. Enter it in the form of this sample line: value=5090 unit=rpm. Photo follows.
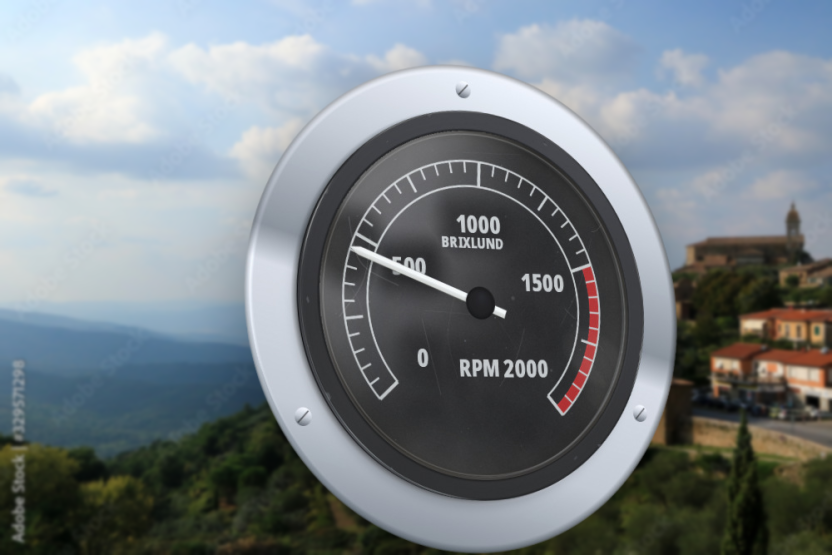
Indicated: value=450 unit=rpm
